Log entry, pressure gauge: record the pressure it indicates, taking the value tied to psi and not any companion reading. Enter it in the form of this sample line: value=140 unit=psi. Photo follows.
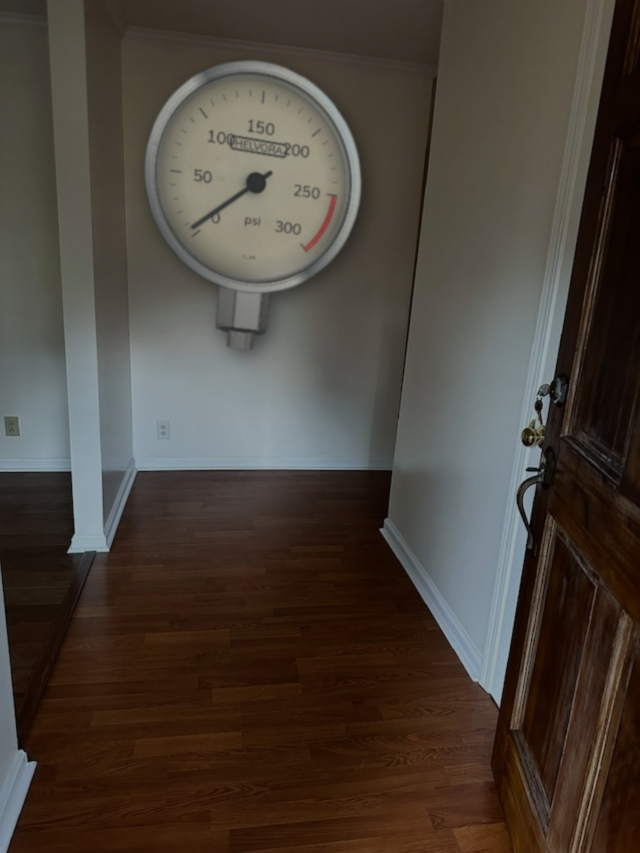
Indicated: value=5 unit=psi
